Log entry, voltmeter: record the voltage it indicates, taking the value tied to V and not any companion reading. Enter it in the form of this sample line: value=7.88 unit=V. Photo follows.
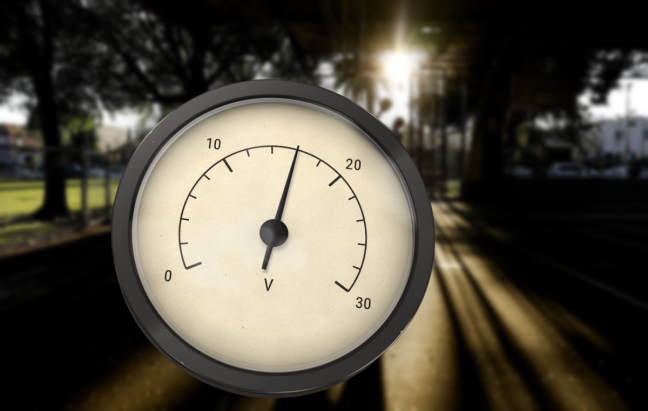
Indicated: value=16 unit=V
